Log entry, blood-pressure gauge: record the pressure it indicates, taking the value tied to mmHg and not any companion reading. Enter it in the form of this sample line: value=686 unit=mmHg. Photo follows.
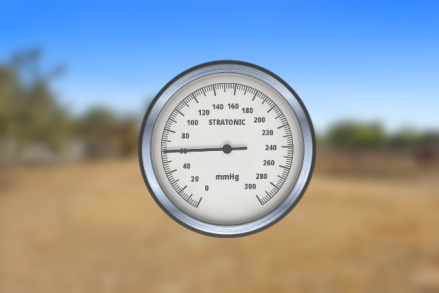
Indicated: value=60 unit=mmHg
